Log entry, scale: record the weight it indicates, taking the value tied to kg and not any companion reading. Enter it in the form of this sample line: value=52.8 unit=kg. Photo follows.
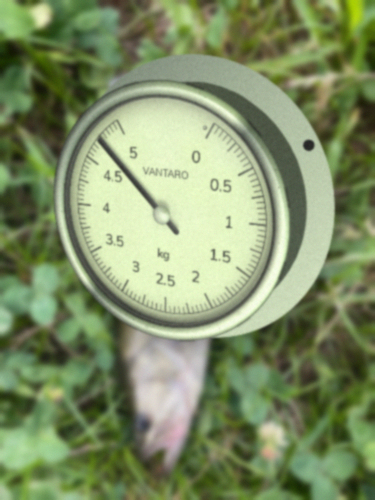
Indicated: value=4.75 unit=kg
